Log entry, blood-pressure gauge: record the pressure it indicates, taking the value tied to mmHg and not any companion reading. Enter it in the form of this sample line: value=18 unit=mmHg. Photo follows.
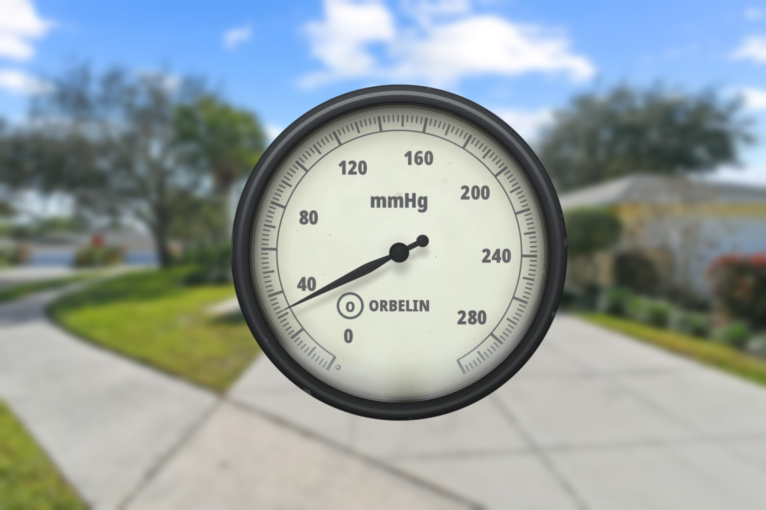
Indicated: value=32 unit=mmHg
